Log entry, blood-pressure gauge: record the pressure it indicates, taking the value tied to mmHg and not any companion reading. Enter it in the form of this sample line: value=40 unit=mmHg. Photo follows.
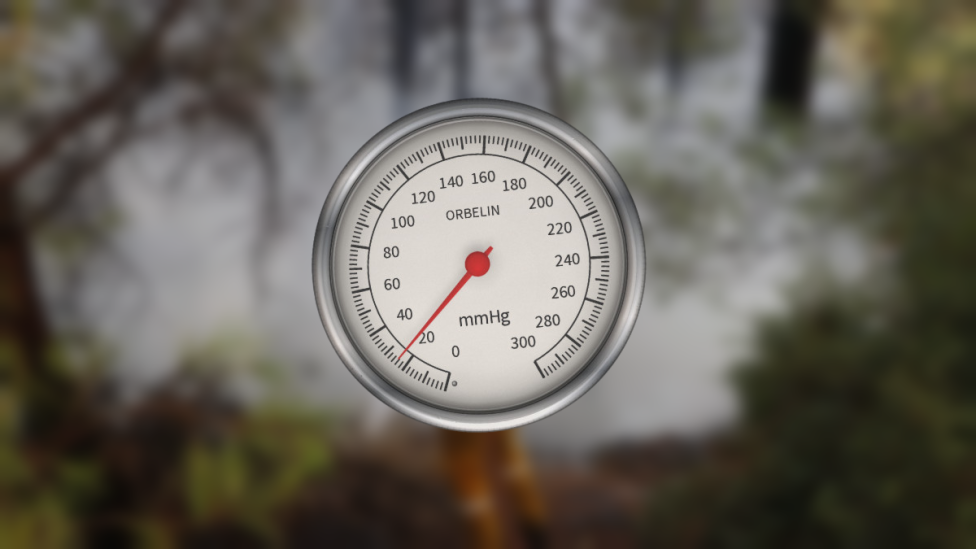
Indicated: value=24 unit=mmHg
